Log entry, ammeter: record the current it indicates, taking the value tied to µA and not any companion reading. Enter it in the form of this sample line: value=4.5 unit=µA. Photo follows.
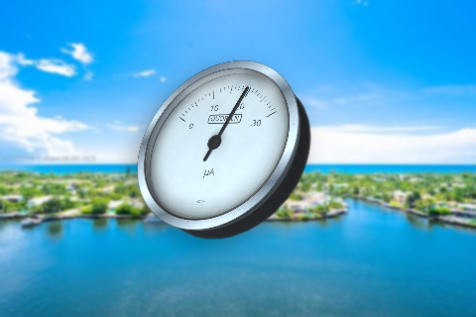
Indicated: value=20 unit=µA
